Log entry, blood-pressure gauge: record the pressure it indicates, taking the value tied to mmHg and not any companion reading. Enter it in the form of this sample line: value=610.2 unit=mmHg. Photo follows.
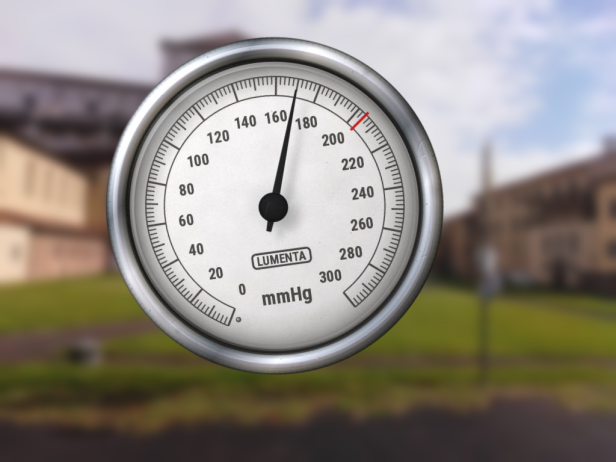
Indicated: value=170 unit=mmHg
